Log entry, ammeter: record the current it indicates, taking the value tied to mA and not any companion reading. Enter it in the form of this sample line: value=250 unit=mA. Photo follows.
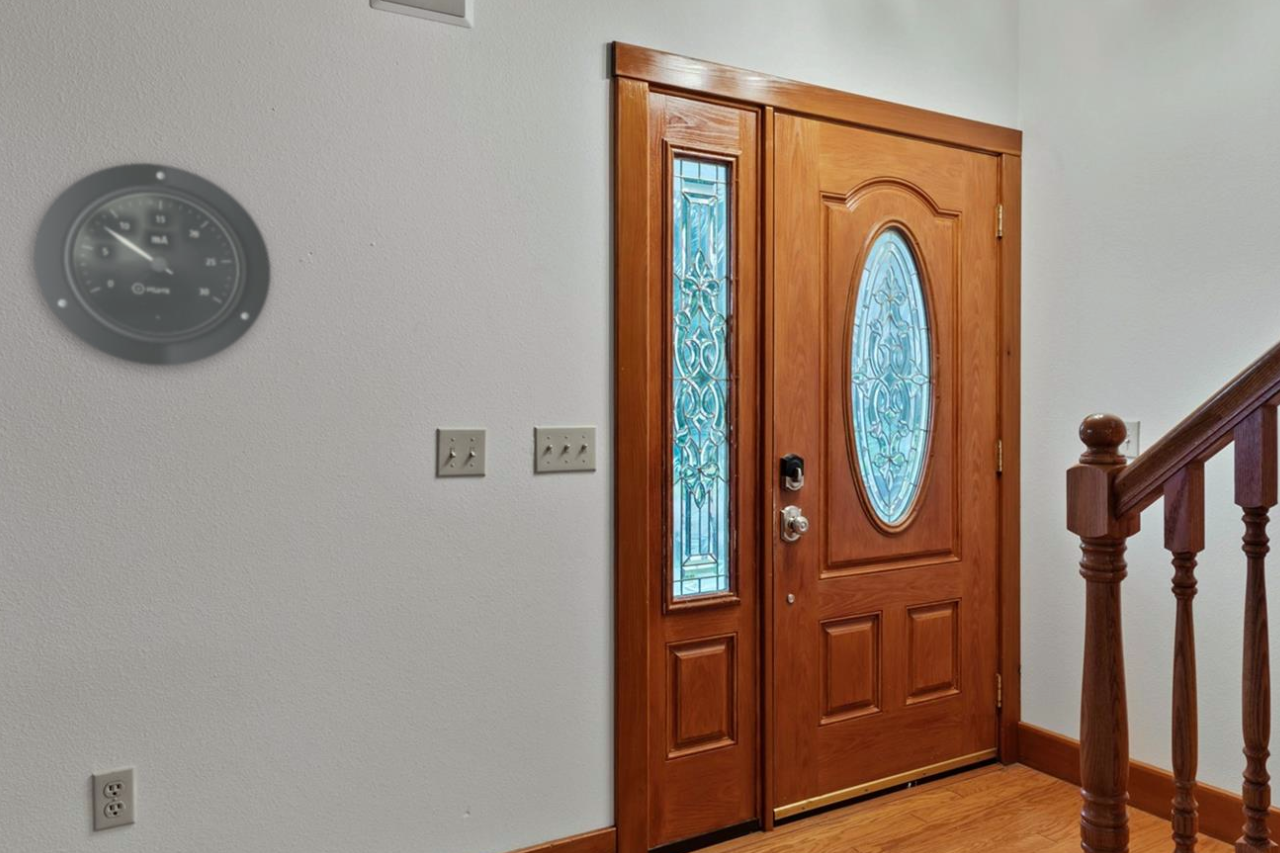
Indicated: value=8 unit=mA
